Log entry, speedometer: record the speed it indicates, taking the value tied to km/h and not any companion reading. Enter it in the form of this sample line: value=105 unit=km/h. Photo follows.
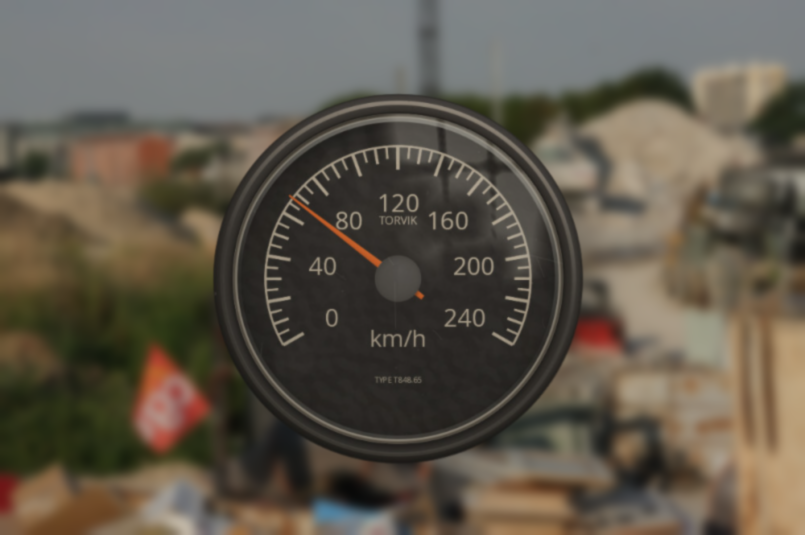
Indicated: value=67.5 unit=km/h
